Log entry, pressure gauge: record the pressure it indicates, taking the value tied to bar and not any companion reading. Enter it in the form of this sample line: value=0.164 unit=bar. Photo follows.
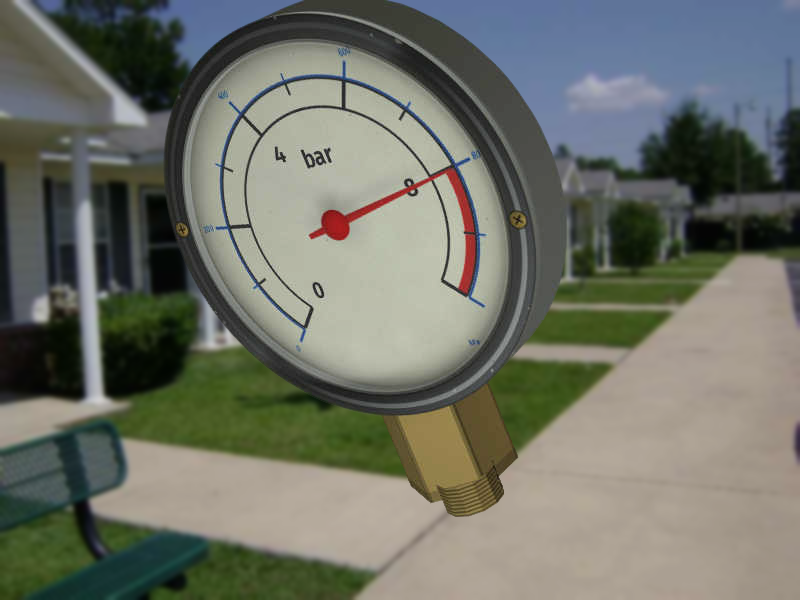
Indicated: value=8 unit=bar
